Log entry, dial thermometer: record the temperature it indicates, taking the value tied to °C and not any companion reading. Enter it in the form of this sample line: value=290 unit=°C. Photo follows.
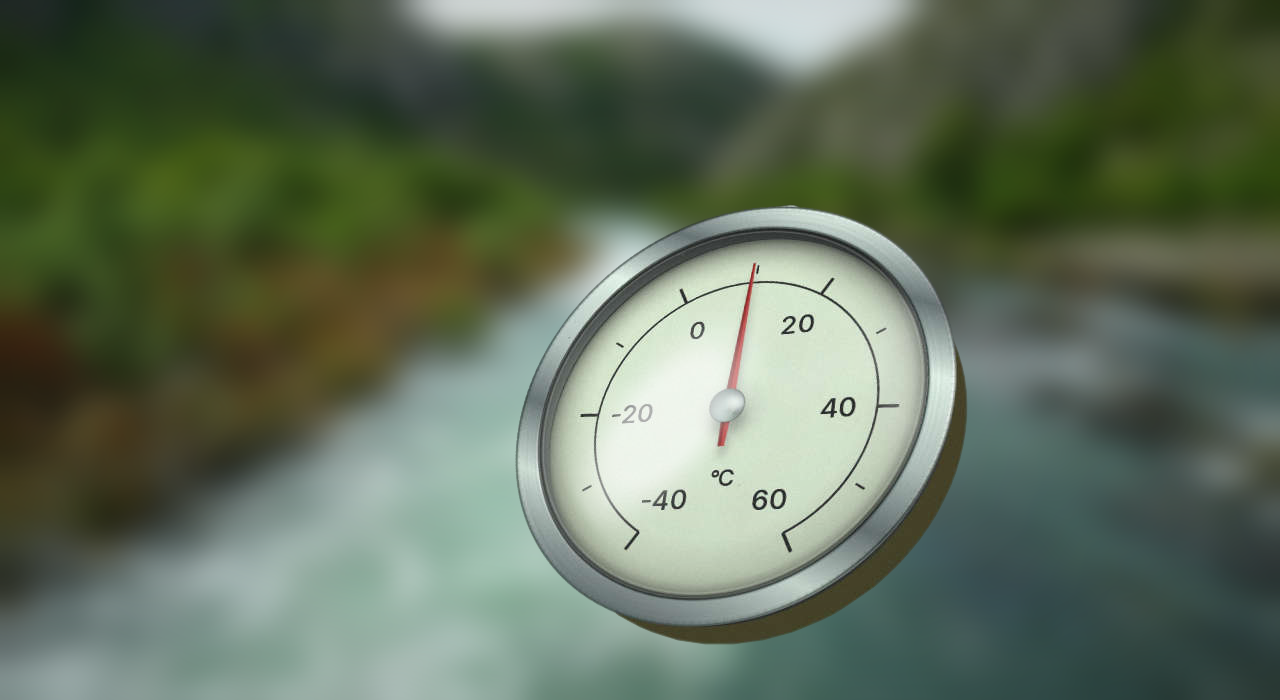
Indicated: value=10 unit=°C
